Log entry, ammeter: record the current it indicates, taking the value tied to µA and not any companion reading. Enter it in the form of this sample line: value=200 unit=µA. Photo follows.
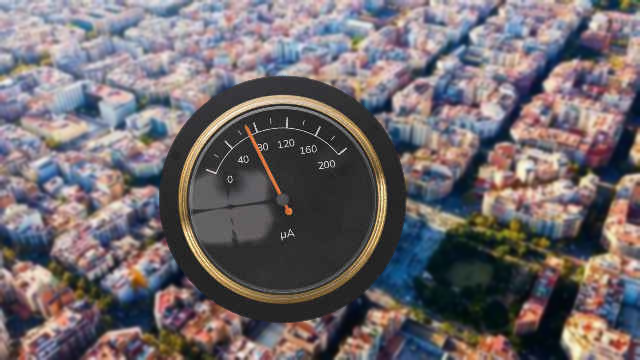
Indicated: value=70 unit=µA
